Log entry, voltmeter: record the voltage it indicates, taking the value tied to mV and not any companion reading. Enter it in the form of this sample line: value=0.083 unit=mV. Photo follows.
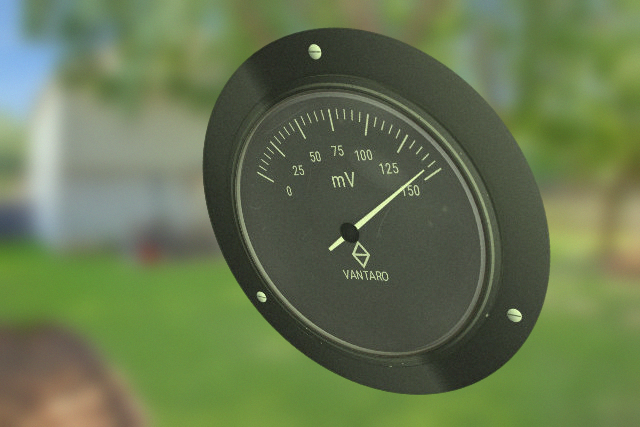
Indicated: value=145 unit=mV
